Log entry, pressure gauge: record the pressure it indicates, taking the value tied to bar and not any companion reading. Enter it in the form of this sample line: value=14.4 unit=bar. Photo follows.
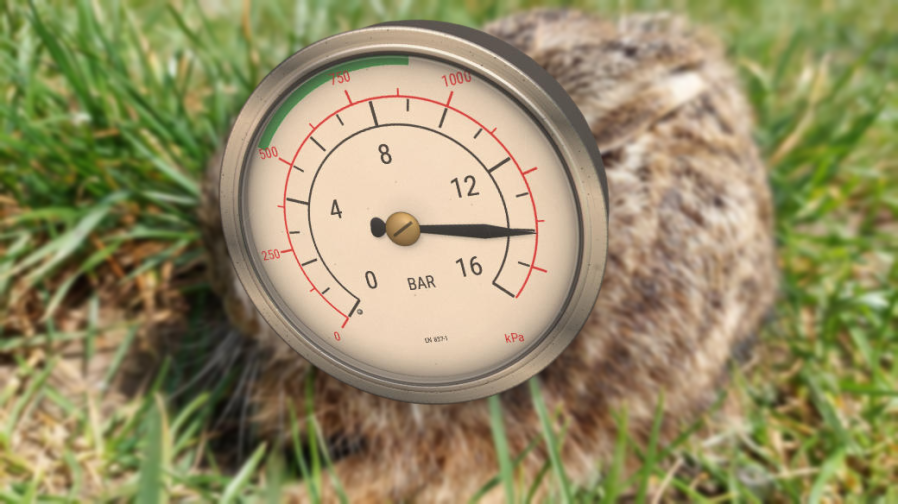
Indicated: value=14 unit=bar
